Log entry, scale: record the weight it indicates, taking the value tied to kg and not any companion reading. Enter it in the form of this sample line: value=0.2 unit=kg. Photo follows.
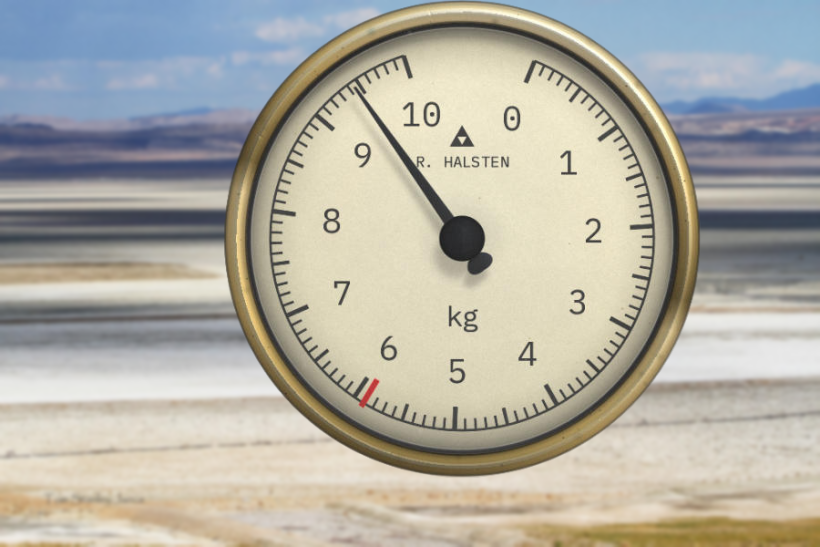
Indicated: value=9.45 unit=kg
